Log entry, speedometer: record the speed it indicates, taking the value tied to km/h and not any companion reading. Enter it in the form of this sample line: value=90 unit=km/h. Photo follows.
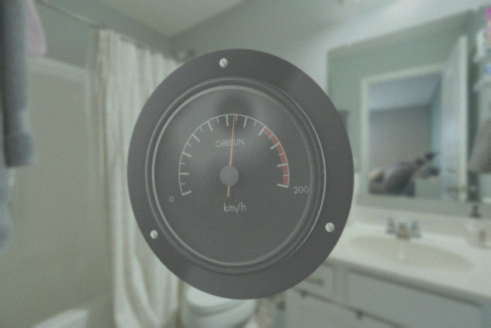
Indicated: value=110 unit=km/h
